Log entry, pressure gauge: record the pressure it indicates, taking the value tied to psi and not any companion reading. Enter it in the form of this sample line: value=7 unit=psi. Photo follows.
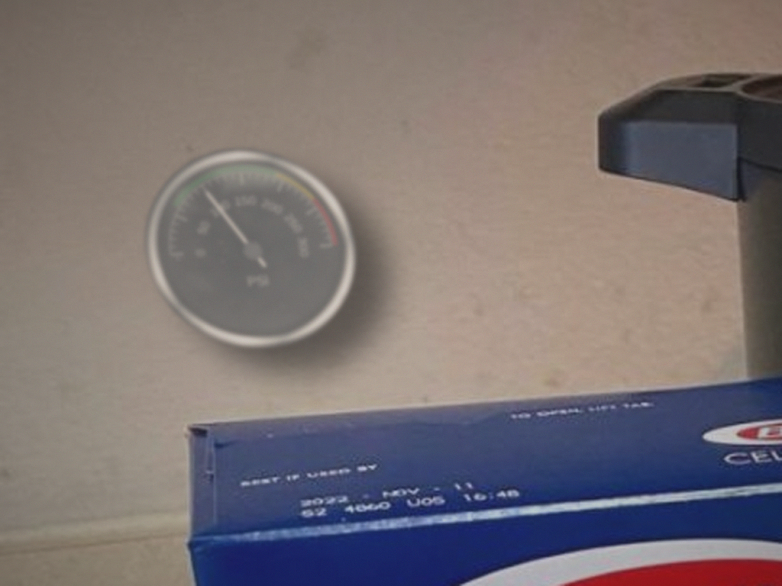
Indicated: value=100 unit=psi
